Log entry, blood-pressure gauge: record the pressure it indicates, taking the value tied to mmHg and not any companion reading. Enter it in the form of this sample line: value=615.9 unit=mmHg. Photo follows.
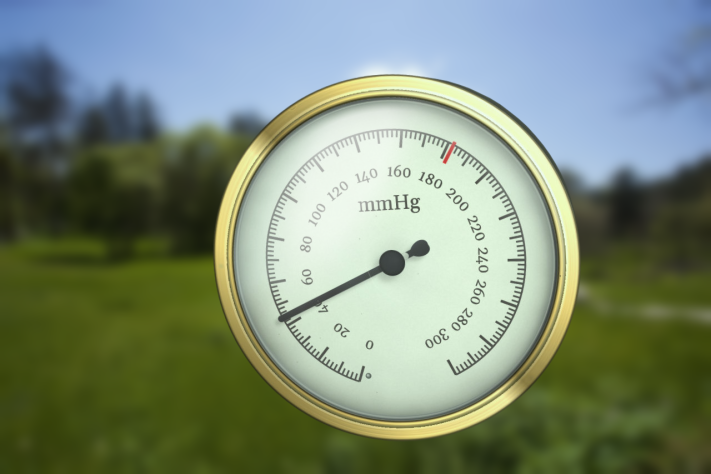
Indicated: value=44 unit=mmHg
